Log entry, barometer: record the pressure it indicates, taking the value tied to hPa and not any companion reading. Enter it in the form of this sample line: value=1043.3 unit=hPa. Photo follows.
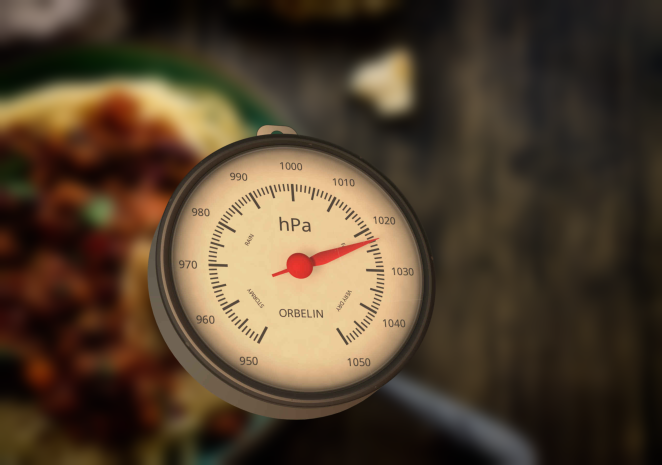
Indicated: value=1023 unit=hPa
